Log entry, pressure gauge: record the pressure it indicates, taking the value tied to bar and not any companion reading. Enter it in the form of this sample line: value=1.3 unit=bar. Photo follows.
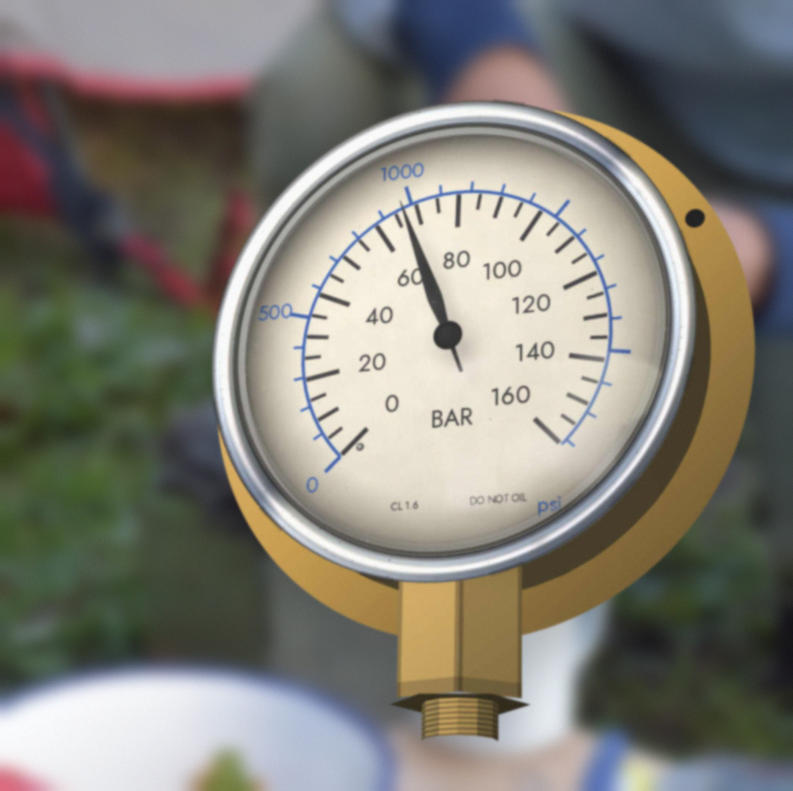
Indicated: value=67.5 unit=bar
